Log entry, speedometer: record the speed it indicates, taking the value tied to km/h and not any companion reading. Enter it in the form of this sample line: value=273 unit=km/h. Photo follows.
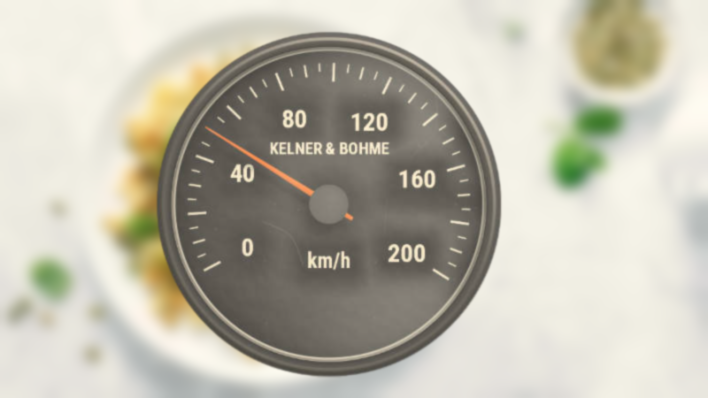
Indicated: value=50 unit=km/h
